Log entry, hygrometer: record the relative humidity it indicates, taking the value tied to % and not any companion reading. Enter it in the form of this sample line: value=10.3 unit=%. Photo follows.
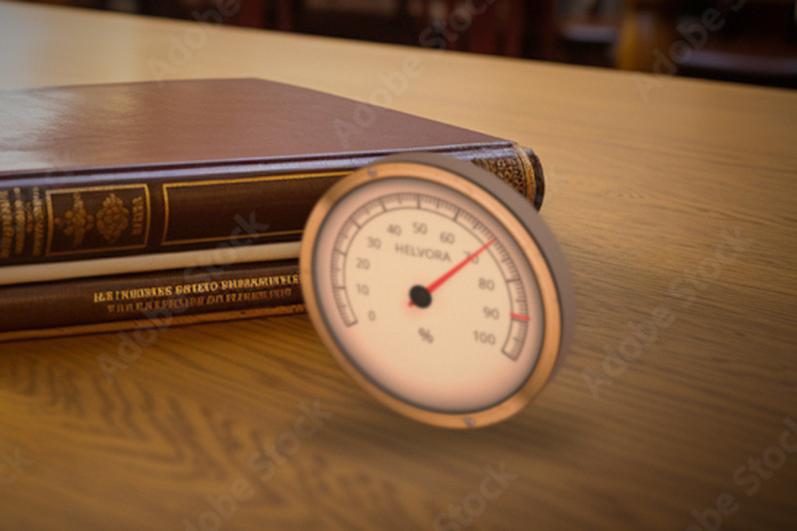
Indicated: value=70 unit=%
